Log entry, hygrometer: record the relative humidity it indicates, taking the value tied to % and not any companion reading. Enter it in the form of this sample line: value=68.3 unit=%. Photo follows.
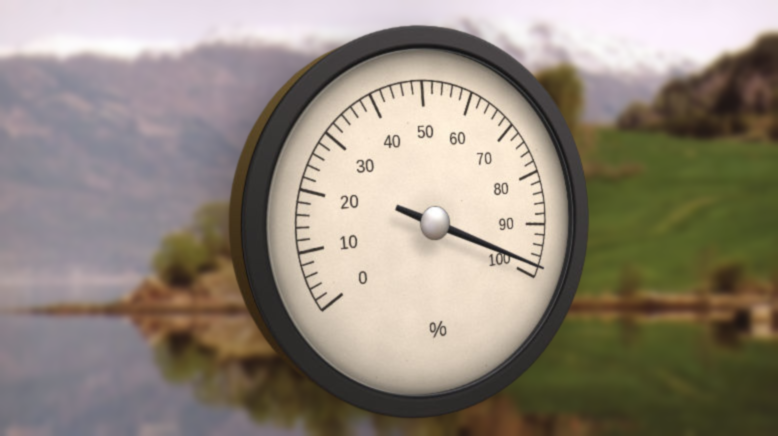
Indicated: value=98 unit=%
